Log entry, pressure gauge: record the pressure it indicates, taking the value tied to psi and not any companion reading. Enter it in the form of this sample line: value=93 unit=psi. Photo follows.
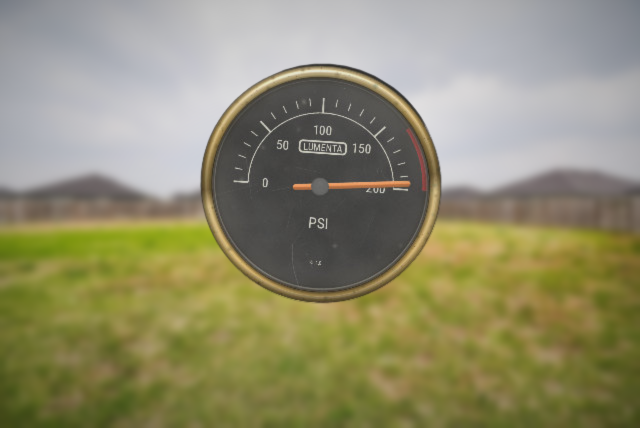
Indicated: value=195 unit=psi
